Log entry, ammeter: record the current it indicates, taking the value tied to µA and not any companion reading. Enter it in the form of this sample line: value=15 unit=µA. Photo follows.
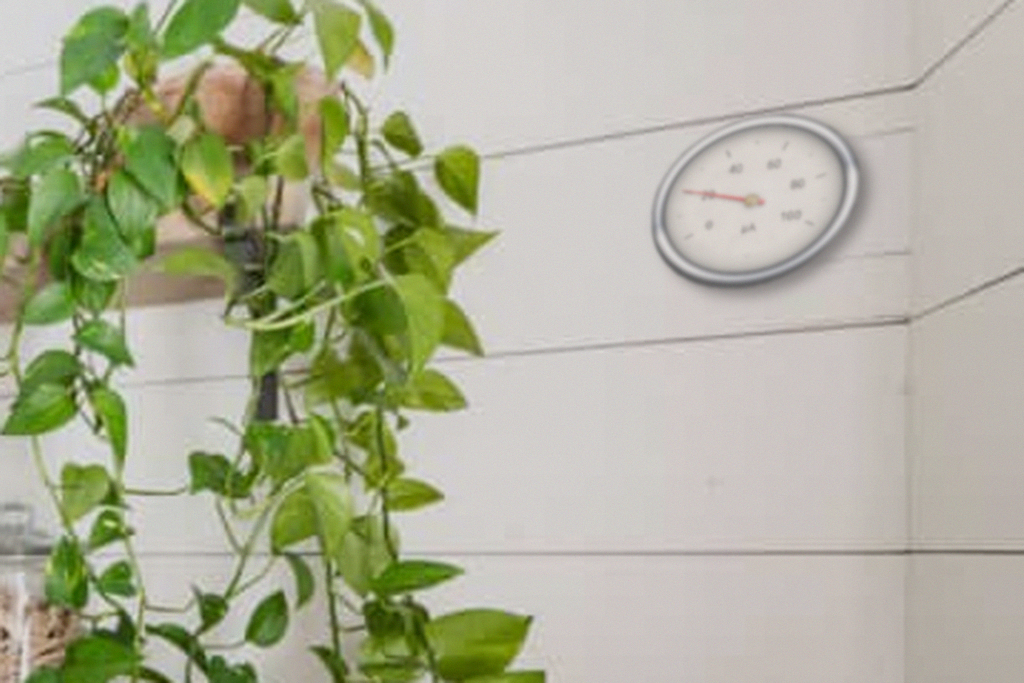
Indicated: value=20 unit=µA
